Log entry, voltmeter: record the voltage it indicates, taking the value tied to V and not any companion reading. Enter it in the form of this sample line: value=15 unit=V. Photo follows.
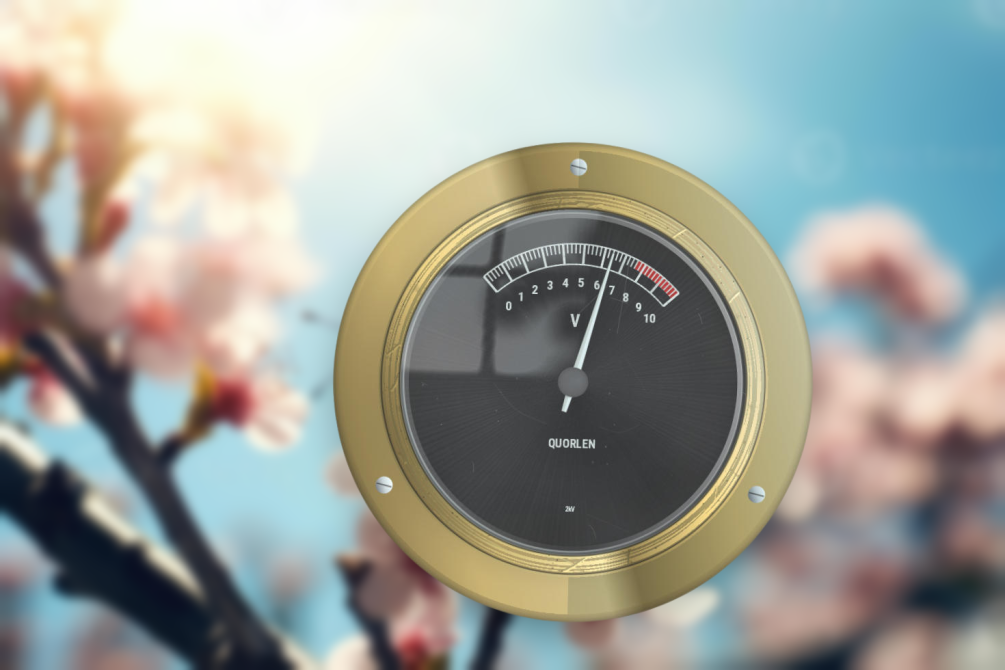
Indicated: value=6.4 unit=V
